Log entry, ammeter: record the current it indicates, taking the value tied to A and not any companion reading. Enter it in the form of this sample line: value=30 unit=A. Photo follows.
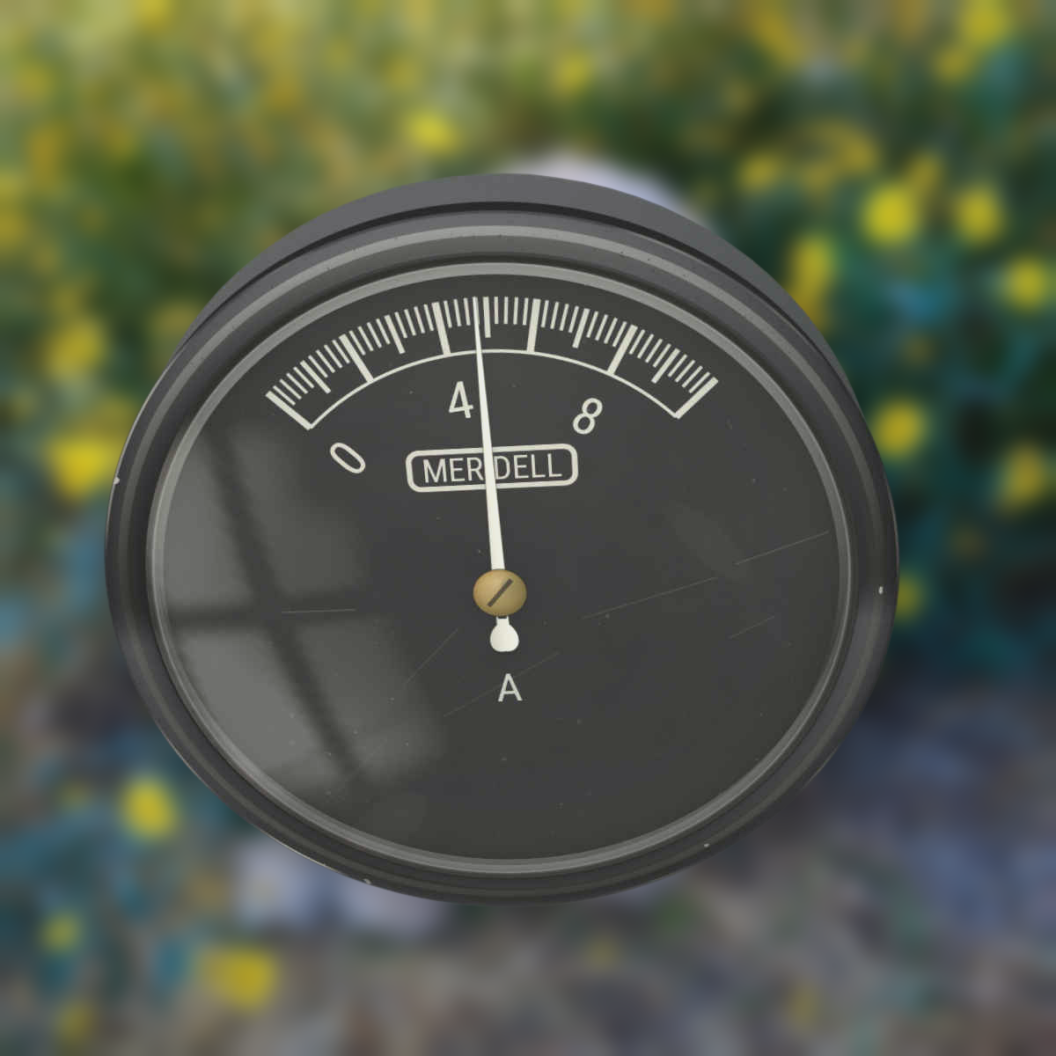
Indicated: value=4.8 unit=A
